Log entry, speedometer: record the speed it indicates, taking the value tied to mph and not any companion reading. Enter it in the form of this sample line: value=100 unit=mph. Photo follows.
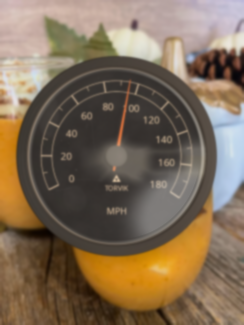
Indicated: value=95 unit=mph
